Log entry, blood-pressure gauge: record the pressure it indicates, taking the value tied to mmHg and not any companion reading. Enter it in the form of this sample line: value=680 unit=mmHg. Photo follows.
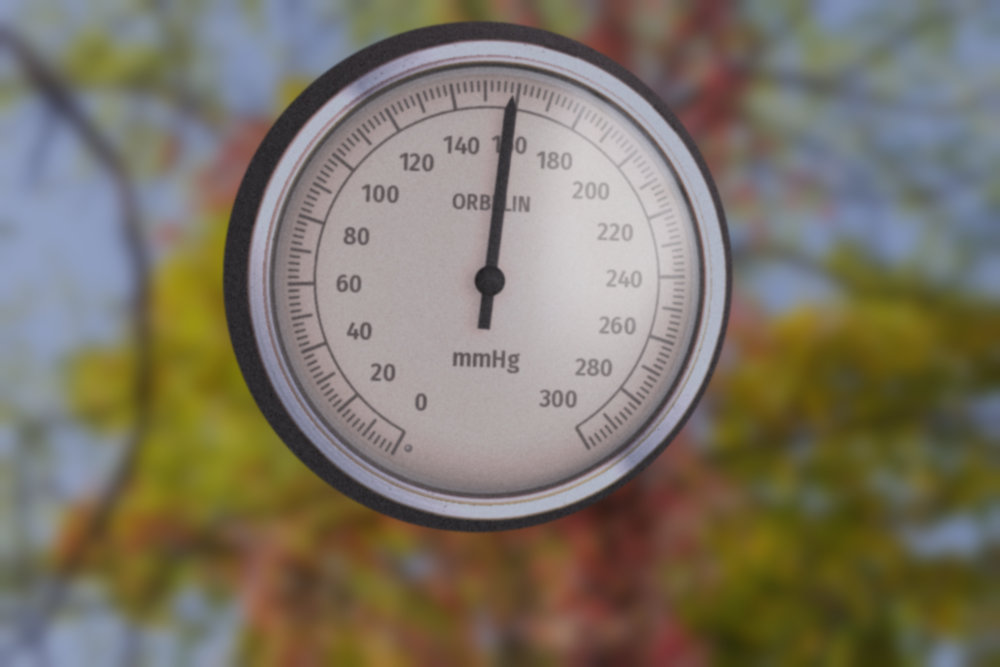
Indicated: value=158 unit=mmHg
